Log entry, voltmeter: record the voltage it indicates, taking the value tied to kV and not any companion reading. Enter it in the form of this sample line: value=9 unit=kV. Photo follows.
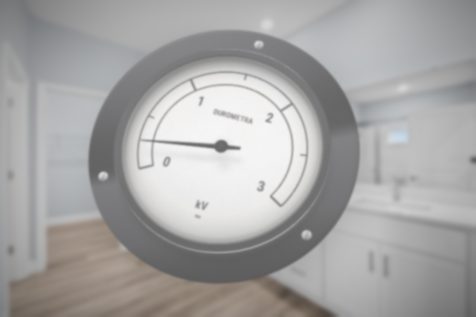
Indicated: value=0.25 unit=kV
